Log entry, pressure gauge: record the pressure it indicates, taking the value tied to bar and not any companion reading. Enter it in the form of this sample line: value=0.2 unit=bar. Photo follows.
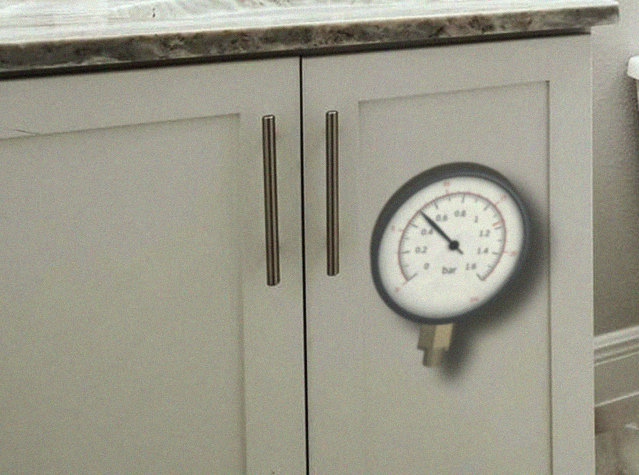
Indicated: value=0.5 unit=bar
